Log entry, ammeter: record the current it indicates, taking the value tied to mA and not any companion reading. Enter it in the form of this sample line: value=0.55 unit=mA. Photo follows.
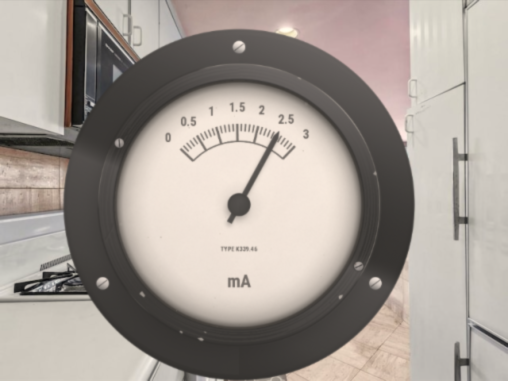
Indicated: value=2.5 unit=mA
